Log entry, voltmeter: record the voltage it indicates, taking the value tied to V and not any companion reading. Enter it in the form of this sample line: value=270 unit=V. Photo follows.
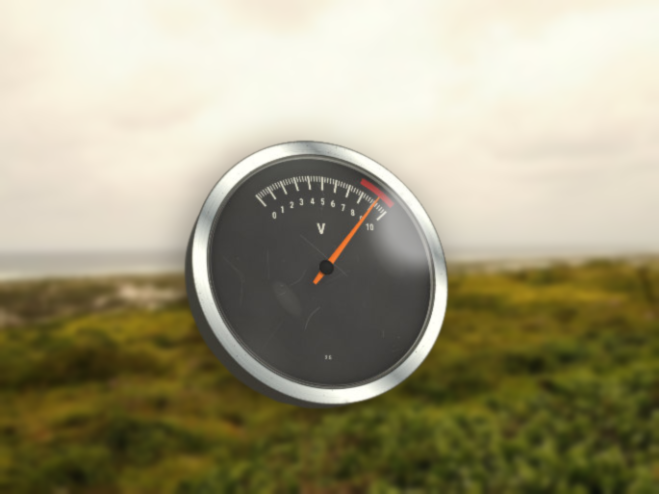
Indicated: value=9 unit=V
